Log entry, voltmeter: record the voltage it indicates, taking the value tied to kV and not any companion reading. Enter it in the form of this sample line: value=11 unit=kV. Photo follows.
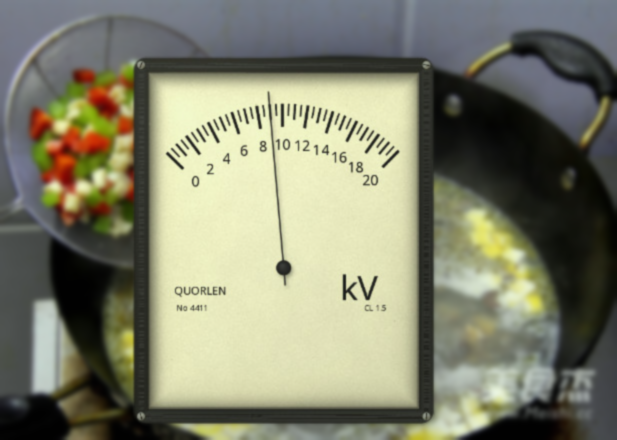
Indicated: value=9 unit=kV
